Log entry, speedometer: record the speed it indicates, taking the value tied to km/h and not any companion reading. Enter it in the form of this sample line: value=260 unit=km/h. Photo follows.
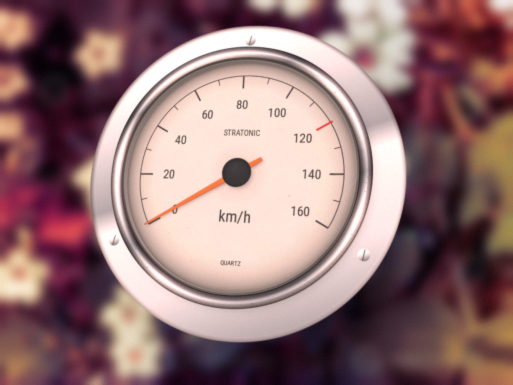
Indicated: value=0 unit=km/h
